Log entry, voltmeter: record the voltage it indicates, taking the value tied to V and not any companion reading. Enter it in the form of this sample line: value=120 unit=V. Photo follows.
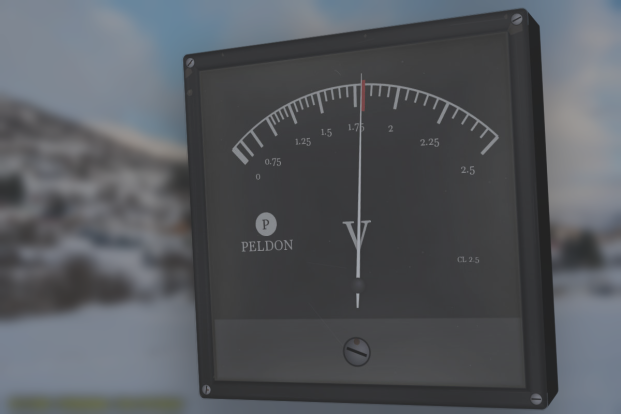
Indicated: value=1.8 unit=V
